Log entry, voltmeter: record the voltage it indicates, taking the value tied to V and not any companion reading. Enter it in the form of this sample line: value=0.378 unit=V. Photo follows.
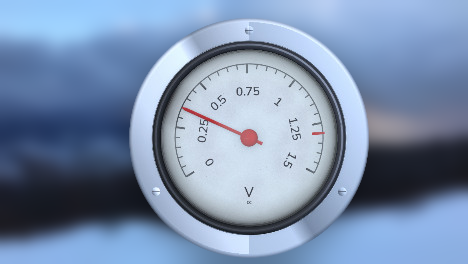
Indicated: value=0.35 unit=V
